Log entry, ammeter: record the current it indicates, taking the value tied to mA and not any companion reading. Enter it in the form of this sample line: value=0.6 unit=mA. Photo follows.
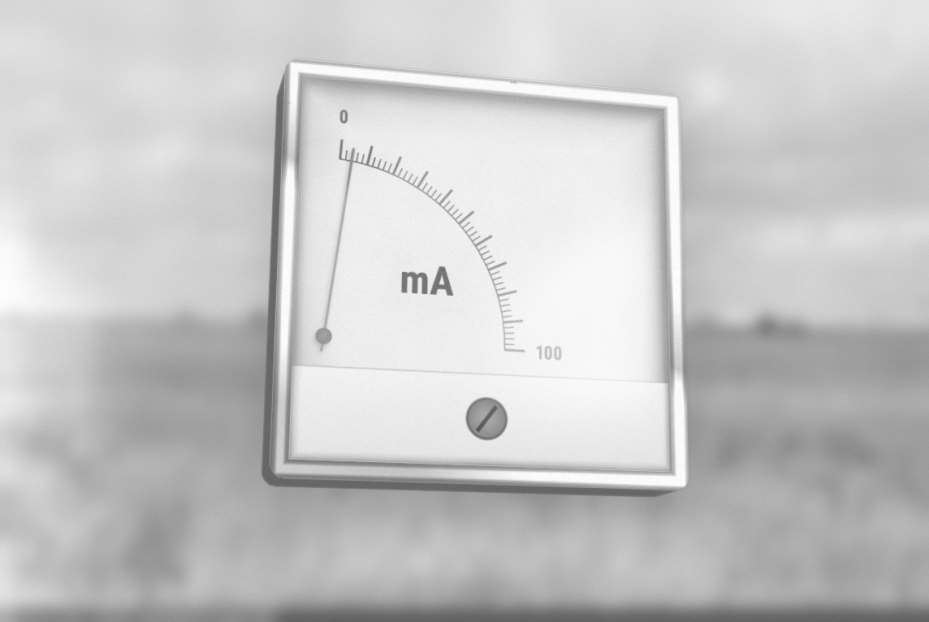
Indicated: value=4 unit=mA
